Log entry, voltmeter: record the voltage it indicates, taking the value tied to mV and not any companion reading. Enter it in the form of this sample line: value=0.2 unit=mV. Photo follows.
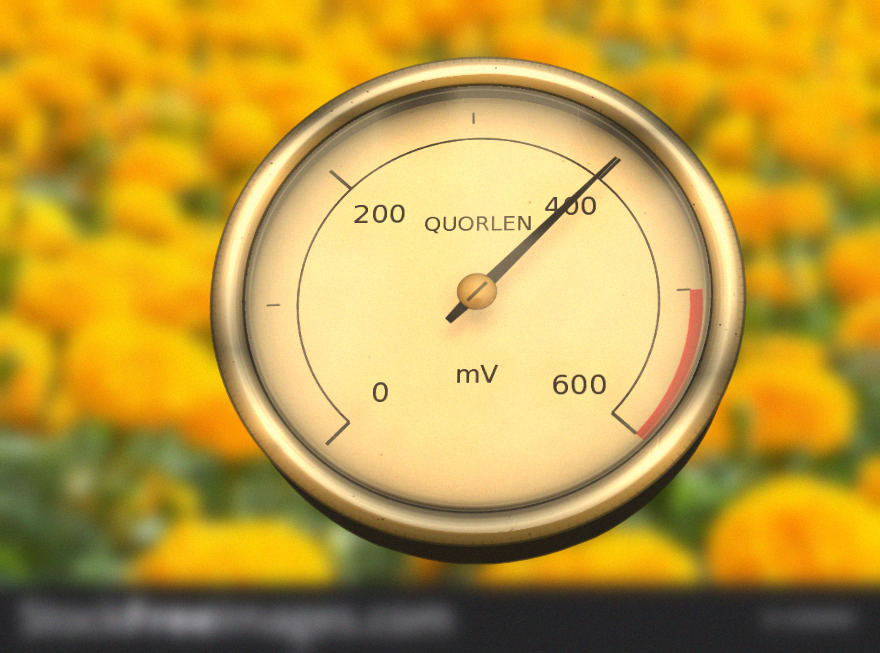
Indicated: value=400 unit=mV
